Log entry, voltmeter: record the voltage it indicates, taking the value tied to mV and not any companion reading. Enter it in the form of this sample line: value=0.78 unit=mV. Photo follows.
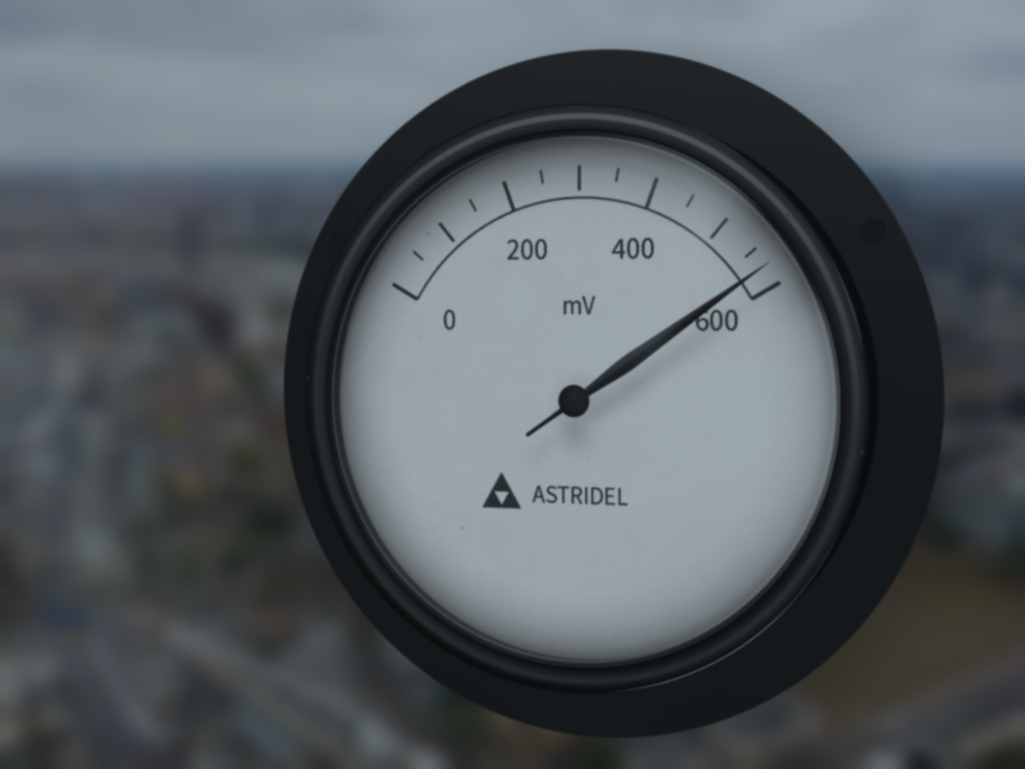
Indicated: value=575 unit=mV
